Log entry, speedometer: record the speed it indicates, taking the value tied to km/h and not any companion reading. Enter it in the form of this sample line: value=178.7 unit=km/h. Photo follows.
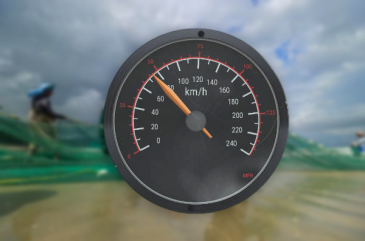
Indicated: value=75 unit=km/h
